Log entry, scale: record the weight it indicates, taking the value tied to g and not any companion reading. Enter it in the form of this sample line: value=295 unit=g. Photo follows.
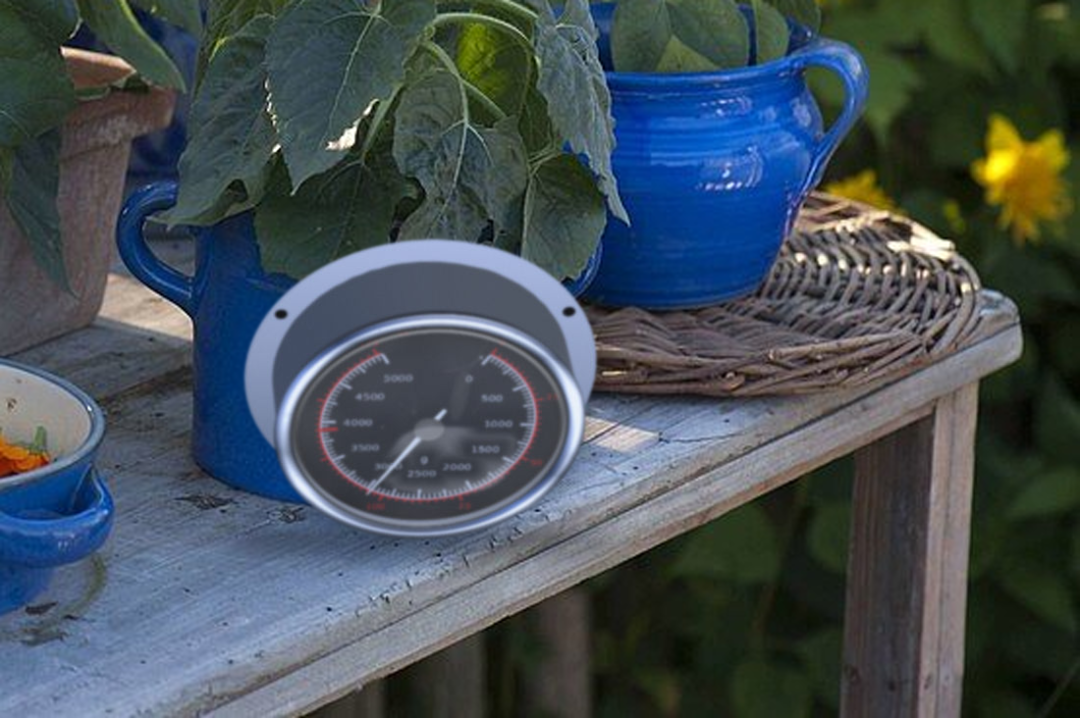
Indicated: value=3000 unit=g
